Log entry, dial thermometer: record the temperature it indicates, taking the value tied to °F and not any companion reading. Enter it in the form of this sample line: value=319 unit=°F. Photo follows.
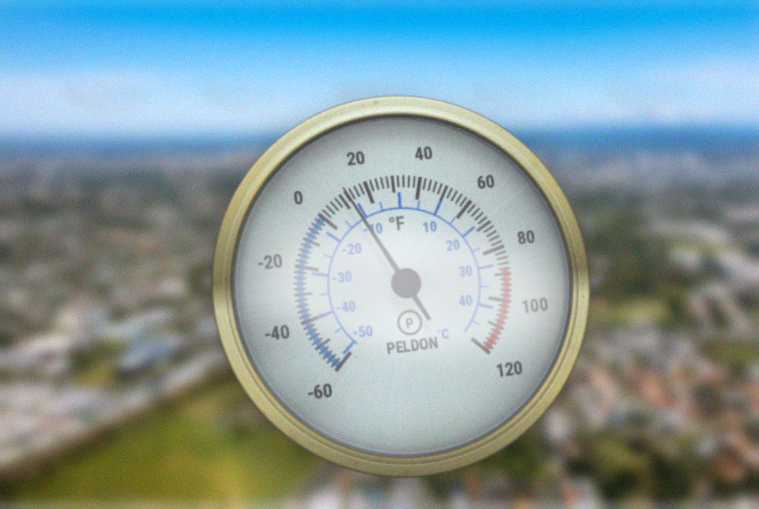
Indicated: value=12 unit=°F
